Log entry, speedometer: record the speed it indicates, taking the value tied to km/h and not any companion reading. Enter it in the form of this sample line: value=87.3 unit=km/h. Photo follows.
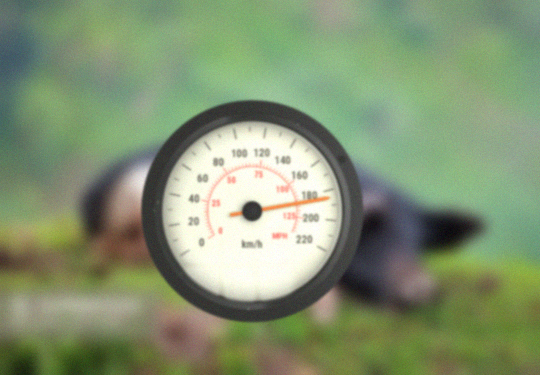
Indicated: value=185 unit=km/h
